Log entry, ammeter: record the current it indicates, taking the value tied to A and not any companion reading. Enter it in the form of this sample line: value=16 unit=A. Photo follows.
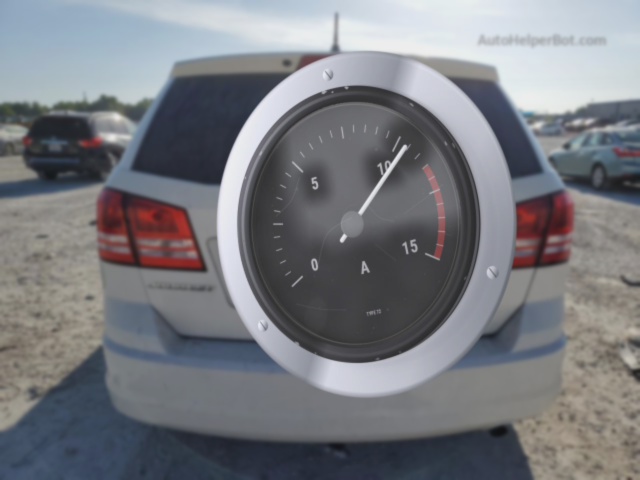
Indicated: value=10.5 unit=A
